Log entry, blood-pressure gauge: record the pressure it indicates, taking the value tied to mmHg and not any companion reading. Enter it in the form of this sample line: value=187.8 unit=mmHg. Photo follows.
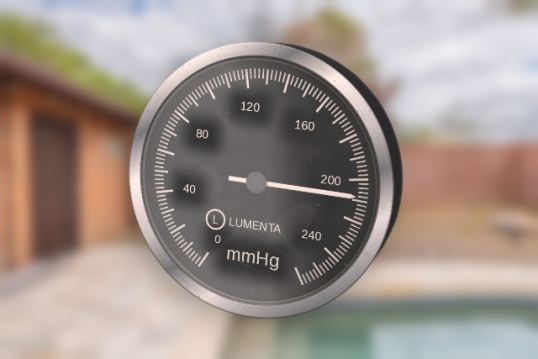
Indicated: value=208 unit=mmHg
